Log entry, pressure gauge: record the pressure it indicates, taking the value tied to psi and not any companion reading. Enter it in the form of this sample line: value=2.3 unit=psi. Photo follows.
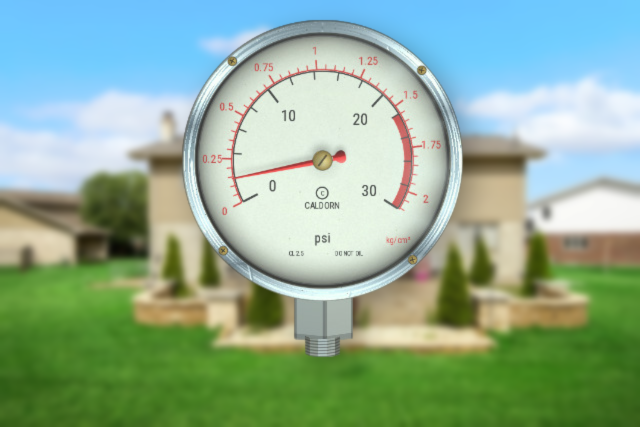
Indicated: value=2 unit=psi
